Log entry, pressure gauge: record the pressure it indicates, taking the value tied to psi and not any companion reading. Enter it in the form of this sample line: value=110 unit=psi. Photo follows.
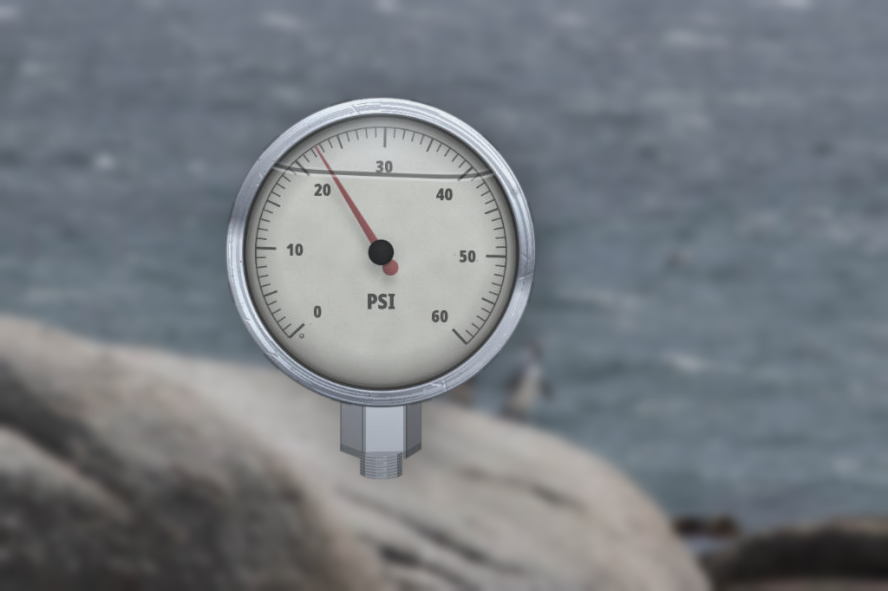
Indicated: value=22.5 unit=psi
